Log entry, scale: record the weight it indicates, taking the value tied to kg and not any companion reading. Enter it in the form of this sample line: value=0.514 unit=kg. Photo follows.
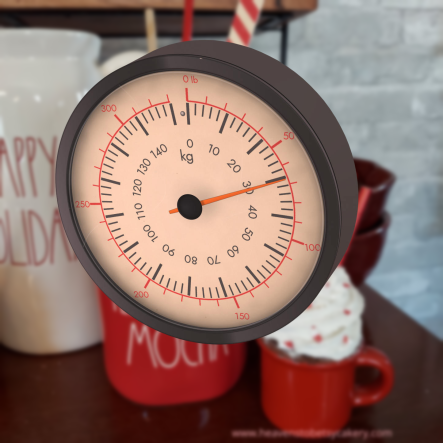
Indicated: value=30 unit=kg
